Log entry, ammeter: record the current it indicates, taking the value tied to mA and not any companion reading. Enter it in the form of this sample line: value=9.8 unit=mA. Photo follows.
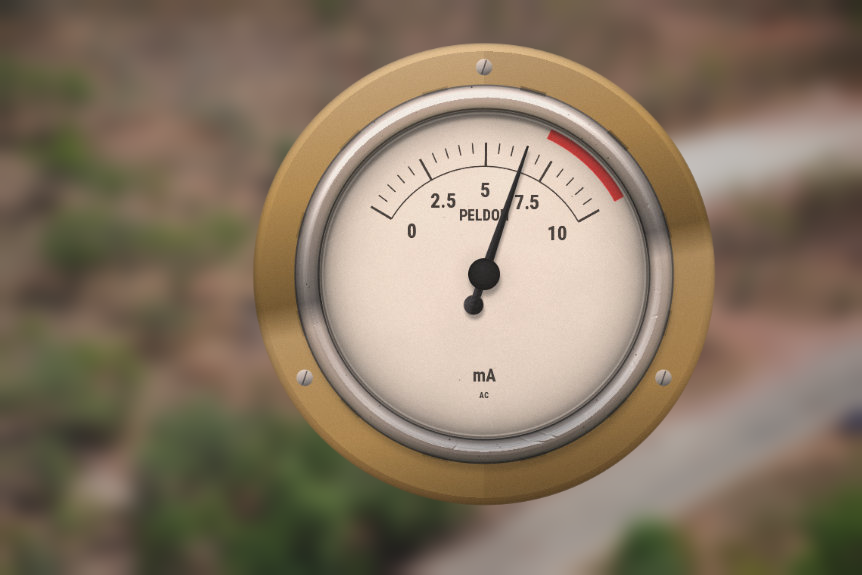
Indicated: value=6.5 unit=mA
